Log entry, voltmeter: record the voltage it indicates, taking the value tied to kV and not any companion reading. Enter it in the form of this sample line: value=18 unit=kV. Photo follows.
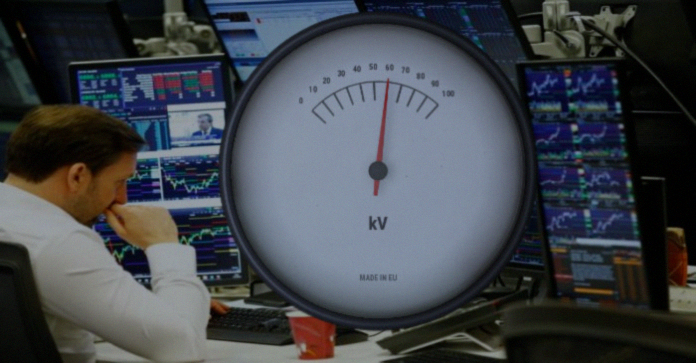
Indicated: value=60 unit=kV
